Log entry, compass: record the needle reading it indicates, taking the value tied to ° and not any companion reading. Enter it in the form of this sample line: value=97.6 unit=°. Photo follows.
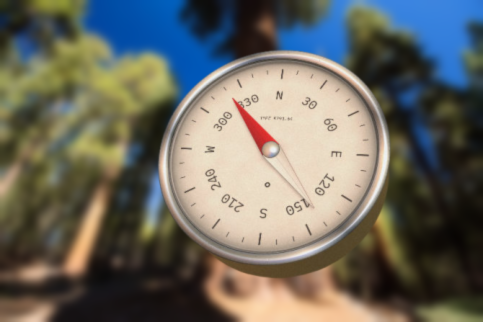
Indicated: value=320 unit=°
